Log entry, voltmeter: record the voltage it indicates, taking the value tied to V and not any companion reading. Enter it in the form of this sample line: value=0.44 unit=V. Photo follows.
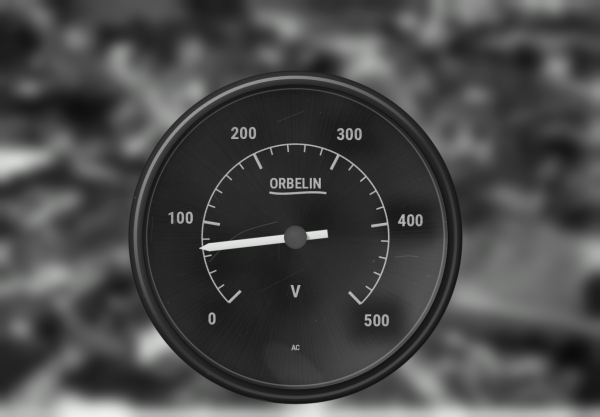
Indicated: value=70 unit=V
